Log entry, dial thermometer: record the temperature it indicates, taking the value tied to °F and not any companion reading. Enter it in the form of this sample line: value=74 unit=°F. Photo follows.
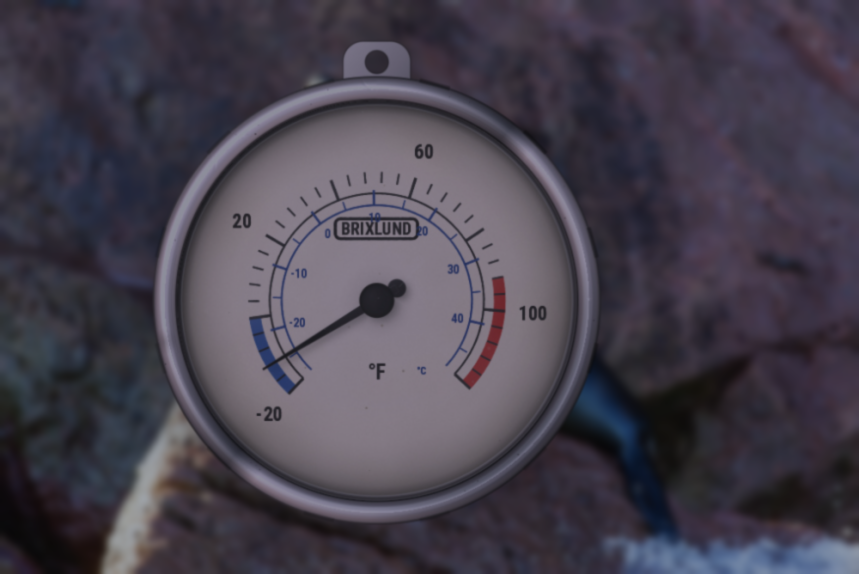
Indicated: value=-12 unit=°F
